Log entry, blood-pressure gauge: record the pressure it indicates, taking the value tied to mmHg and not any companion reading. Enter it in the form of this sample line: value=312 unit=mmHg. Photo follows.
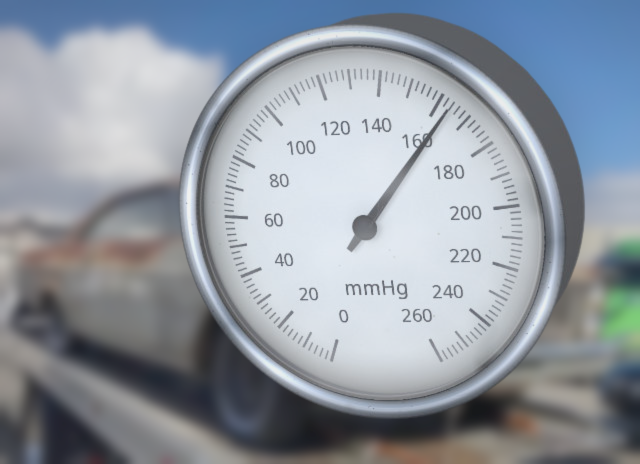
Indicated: value=164 unit=mmHg
